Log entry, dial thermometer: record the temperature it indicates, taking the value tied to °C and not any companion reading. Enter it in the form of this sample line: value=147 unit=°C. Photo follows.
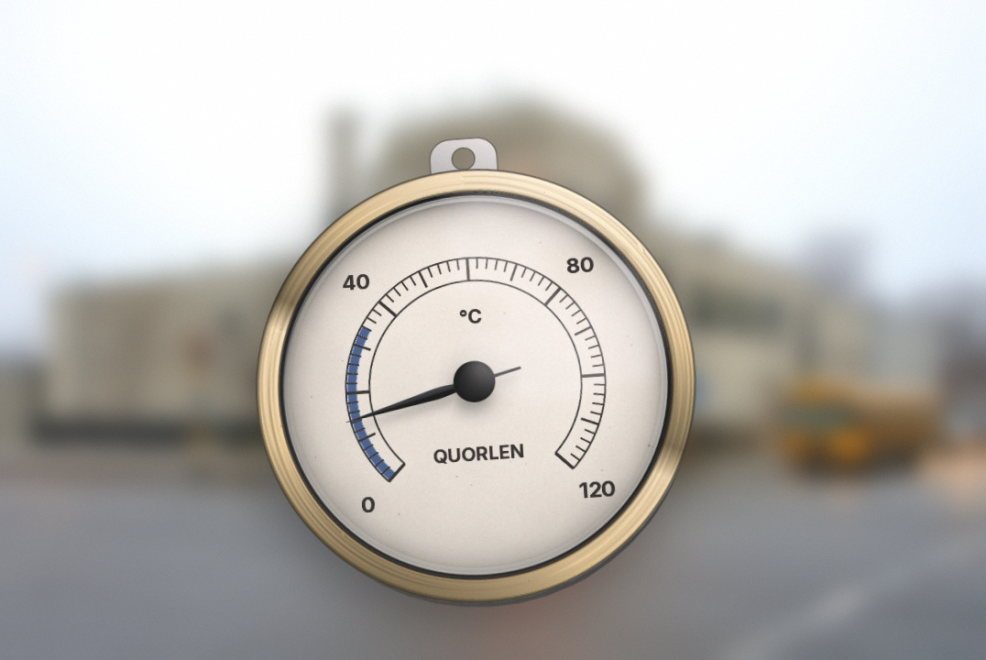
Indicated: value=14 unit=°C
